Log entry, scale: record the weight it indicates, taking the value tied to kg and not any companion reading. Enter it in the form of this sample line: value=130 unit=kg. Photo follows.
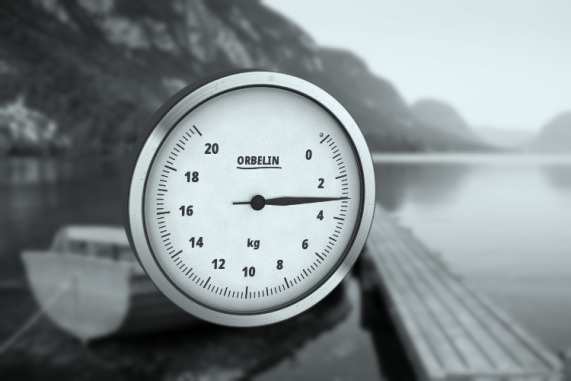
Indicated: value=3 unit=kg
